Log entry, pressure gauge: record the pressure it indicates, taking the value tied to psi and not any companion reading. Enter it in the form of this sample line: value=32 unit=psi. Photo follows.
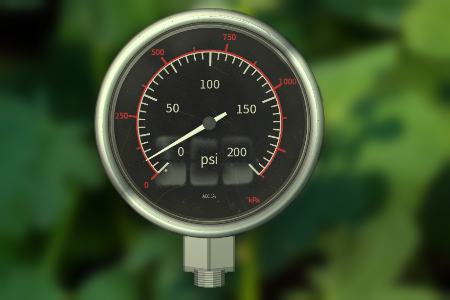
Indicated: value=10 unit=psi
